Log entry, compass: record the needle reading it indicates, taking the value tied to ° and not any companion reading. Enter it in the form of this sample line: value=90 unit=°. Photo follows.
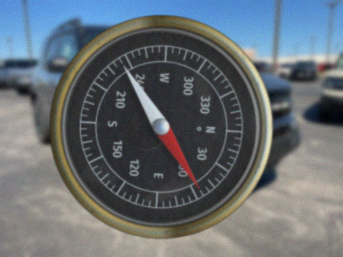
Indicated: value=55 unit=°
